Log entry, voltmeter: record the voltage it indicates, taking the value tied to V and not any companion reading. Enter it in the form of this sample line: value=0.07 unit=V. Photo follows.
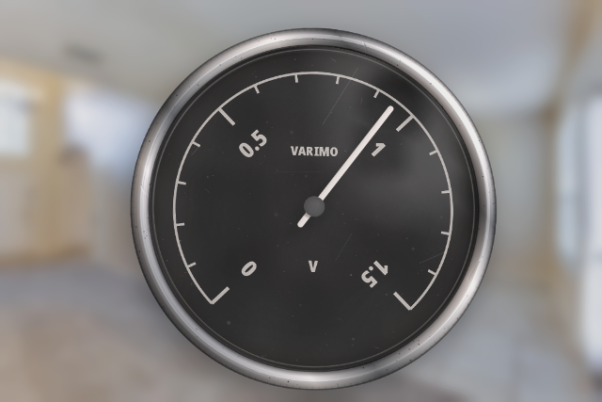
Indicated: value=0.95 unit=V
